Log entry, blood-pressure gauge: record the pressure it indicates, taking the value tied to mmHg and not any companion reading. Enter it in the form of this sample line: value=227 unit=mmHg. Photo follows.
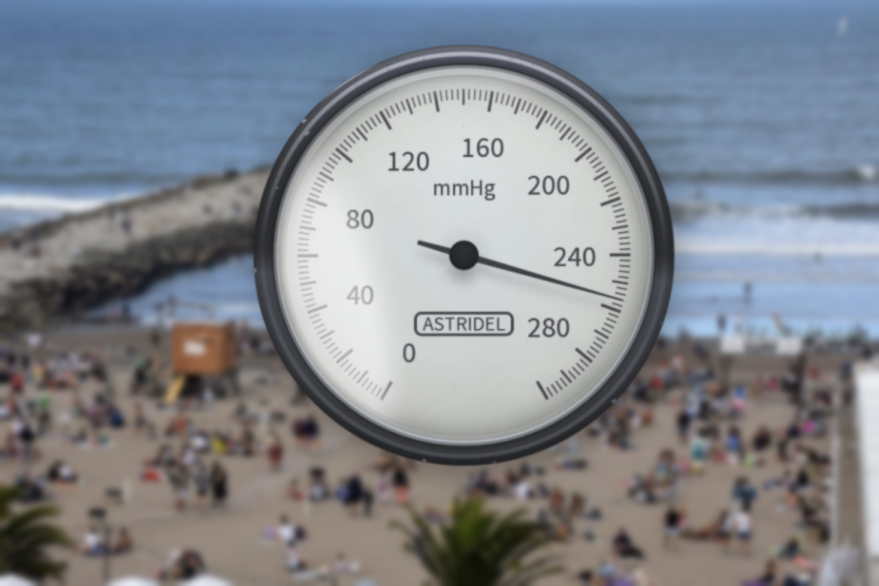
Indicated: value=256 unit=mmHg
